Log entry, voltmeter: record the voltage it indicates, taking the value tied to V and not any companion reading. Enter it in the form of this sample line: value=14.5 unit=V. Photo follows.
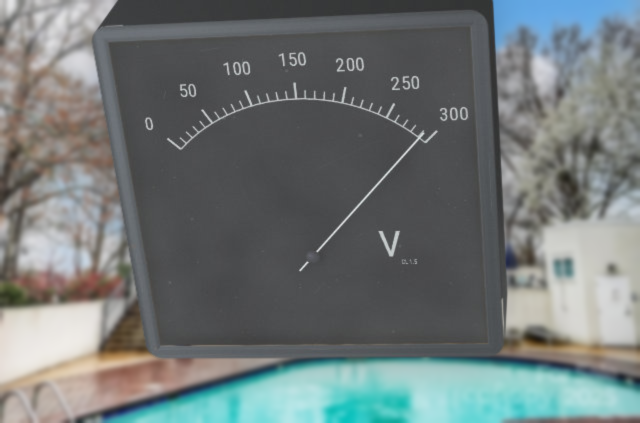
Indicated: value=290 unit=V
